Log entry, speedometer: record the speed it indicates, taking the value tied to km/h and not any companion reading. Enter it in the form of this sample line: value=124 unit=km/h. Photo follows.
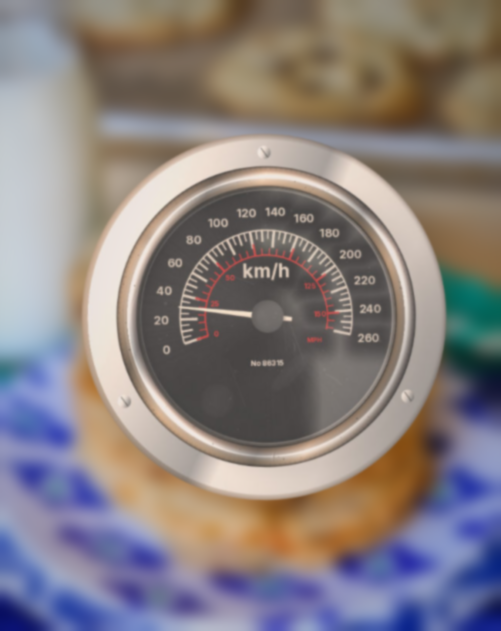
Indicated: value=30 unit=km/h
